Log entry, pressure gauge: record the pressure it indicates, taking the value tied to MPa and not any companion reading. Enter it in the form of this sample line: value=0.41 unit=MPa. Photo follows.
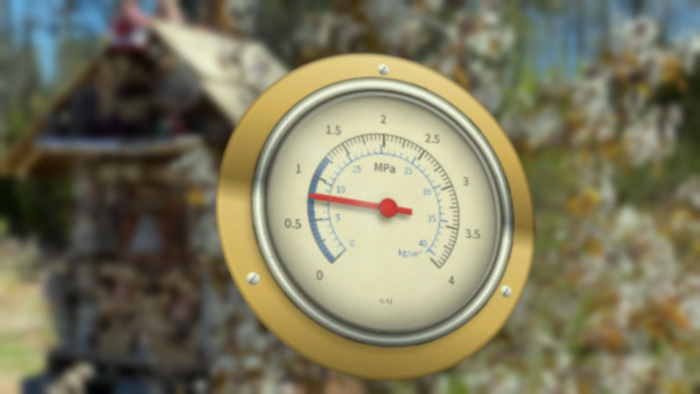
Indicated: value=0.75 unit=MPa
